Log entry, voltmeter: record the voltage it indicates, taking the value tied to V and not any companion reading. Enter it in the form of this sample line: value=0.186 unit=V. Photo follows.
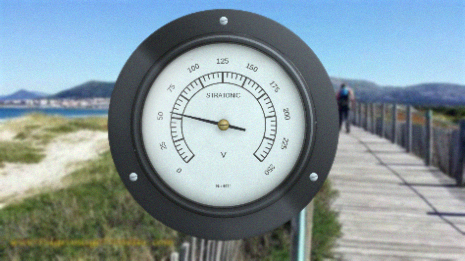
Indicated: value=55 unit=V
